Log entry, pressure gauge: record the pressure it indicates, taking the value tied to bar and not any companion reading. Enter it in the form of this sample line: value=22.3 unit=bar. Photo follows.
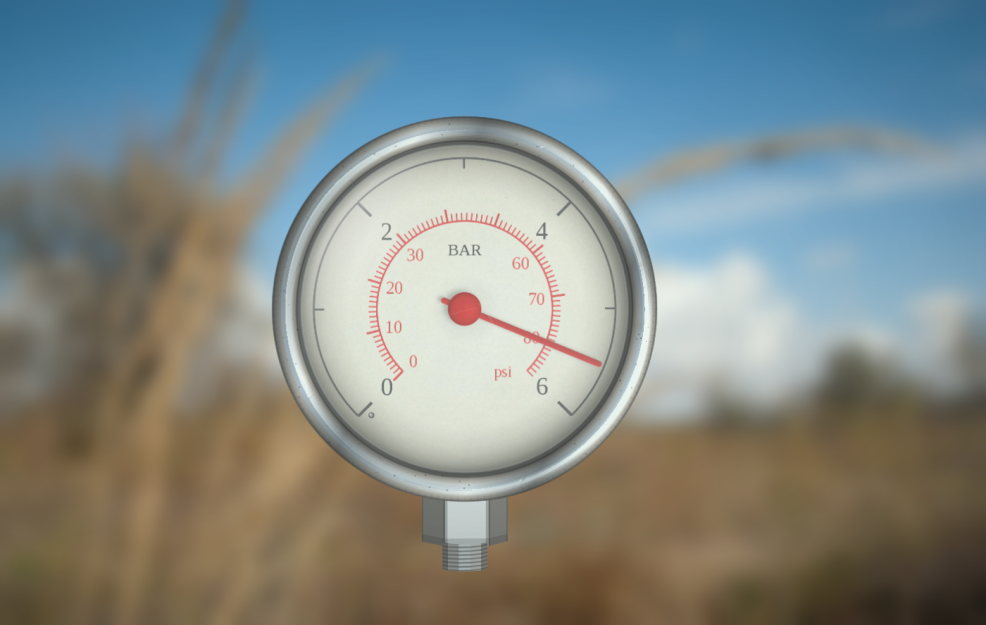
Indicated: value=5.5 unit=bar
